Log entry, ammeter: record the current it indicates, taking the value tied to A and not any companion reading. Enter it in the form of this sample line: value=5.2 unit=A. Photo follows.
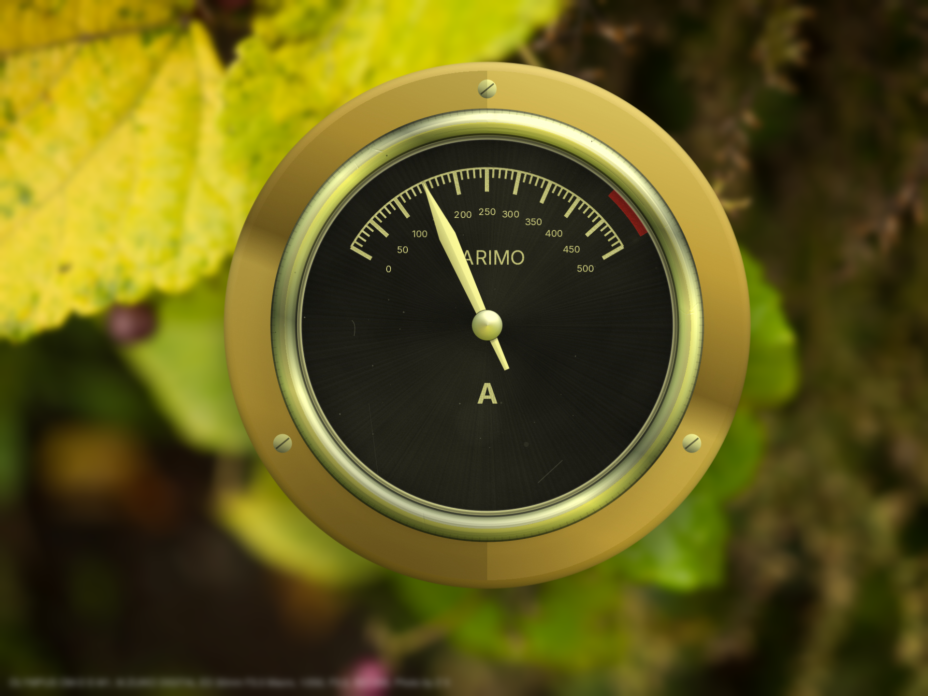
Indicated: value=150 unit=A
